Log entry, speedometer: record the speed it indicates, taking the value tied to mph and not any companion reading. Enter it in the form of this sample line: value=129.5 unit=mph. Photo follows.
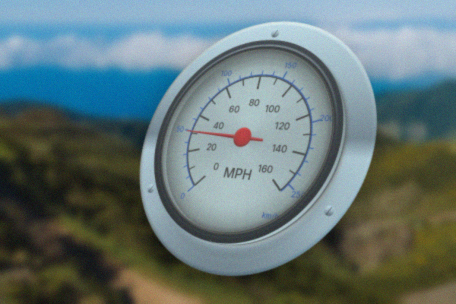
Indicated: value=30 unit=mph
